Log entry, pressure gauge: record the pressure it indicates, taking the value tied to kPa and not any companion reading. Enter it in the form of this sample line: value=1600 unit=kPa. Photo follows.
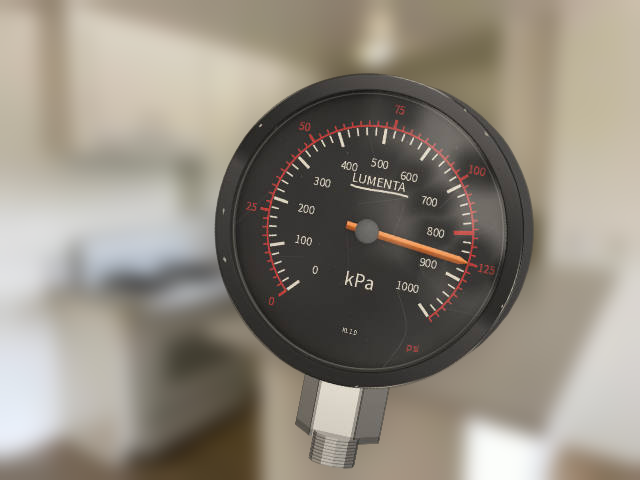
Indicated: value=860 unit=kPa
